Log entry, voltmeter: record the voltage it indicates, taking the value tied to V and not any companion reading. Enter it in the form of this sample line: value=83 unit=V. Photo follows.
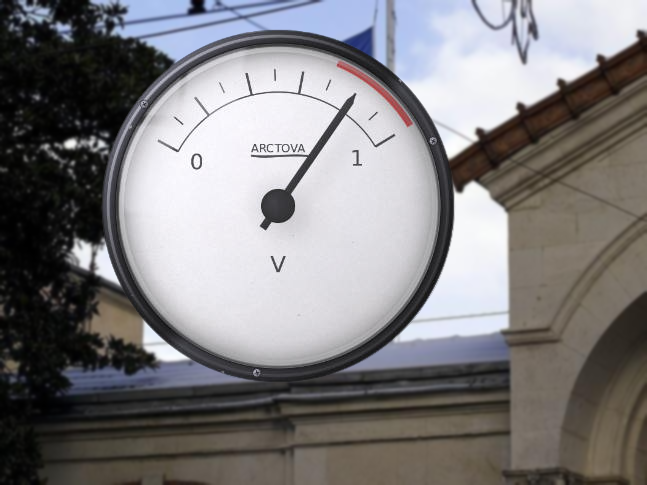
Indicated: value=0.8 unit=V
